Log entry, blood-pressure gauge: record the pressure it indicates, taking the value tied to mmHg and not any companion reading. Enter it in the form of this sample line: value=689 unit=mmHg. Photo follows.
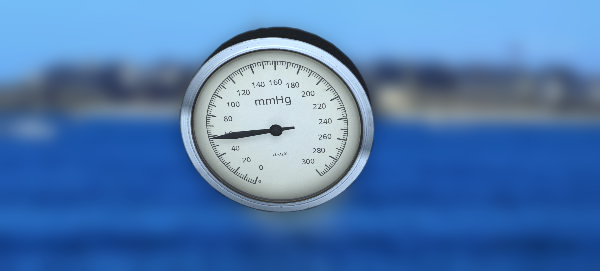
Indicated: value=60 unit=mmHg
